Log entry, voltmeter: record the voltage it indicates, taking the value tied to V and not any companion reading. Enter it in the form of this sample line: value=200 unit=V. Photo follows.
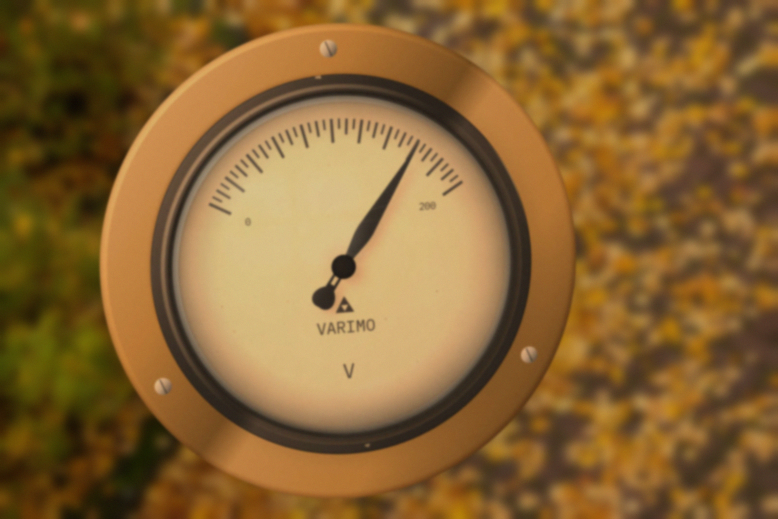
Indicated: value=160 unit=V
